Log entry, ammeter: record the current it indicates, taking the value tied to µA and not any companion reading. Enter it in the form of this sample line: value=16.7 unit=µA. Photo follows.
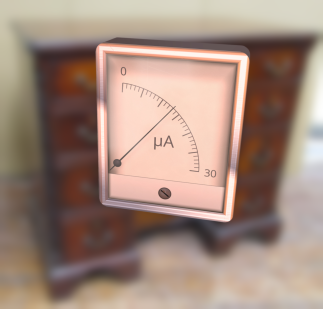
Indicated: value=13 unit=µA
